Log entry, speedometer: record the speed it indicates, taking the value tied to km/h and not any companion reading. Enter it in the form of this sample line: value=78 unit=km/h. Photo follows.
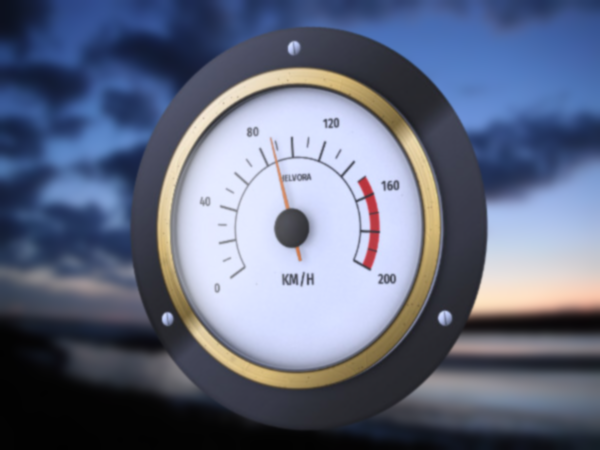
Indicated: value=90 unit=km/h
